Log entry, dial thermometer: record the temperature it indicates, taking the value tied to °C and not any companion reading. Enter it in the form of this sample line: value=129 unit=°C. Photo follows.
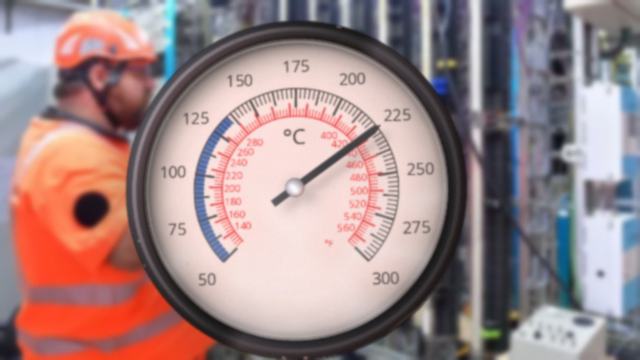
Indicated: value=225 unit=°C
